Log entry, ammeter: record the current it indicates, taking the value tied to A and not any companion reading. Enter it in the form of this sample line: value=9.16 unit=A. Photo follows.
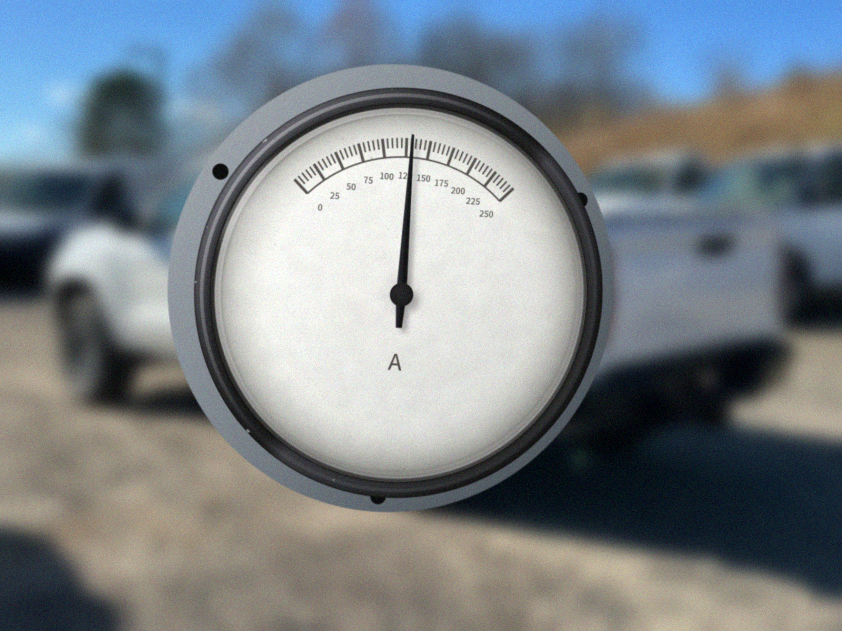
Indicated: value=130 unit=A
